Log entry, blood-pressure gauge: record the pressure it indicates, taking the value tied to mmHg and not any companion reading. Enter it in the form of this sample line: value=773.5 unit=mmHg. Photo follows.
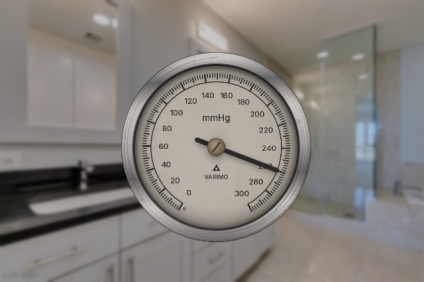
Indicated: value=260 unit=mmHg
